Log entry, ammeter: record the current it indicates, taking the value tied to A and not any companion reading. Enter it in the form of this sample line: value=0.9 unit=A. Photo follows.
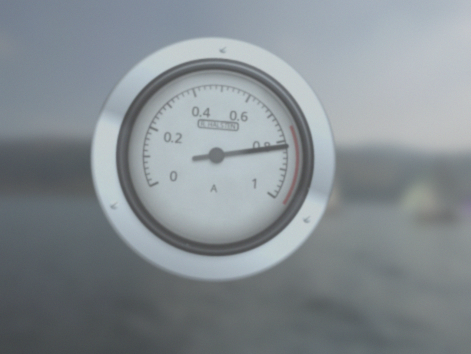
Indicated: value=0.82 unit=A
